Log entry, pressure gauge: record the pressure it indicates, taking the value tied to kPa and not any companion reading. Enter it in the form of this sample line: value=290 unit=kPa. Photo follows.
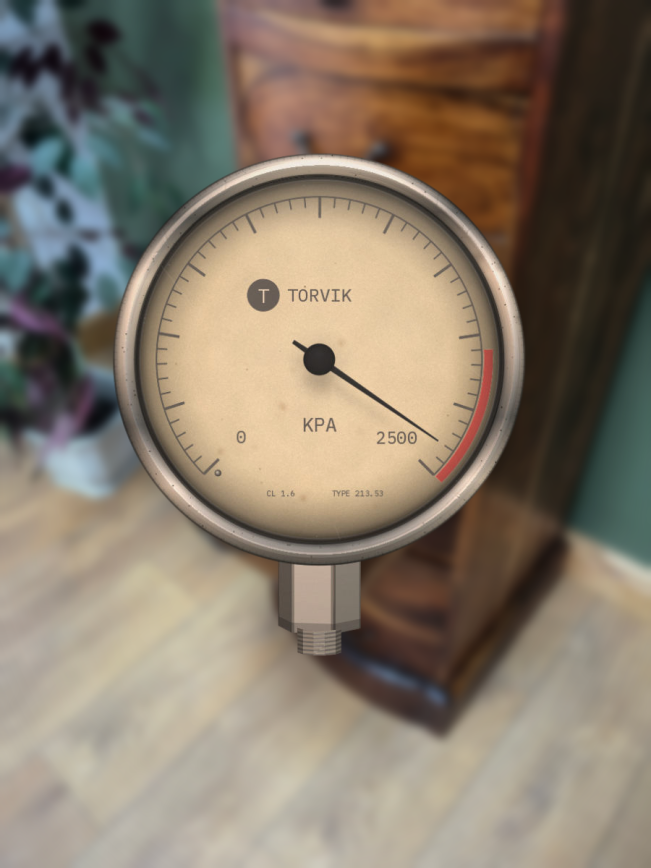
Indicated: value=2400 unit=kPa
